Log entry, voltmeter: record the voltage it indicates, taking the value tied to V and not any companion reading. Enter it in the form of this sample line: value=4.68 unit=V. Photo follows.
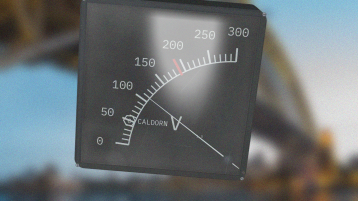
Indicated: value=110 unit=V
